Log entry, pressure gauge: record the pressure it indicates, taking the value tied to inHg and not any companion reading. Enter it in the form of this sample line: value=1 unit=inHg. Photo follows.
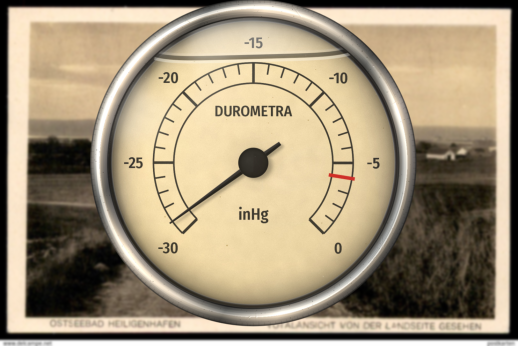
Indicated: value=-29 unit=inHg
